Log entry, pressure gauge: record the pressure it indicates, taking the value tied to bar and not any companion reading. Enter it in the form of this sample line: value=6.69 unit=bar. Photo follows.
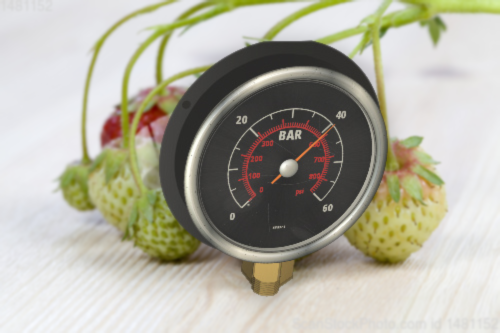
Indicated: value=40 unit=bar
